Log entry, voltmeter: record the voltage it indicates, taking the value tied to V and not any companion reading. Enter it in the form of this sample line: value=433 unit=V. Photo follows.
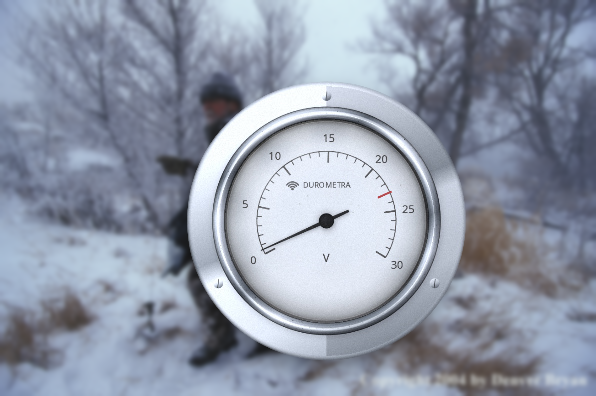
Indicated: value=0.5 unit=V
